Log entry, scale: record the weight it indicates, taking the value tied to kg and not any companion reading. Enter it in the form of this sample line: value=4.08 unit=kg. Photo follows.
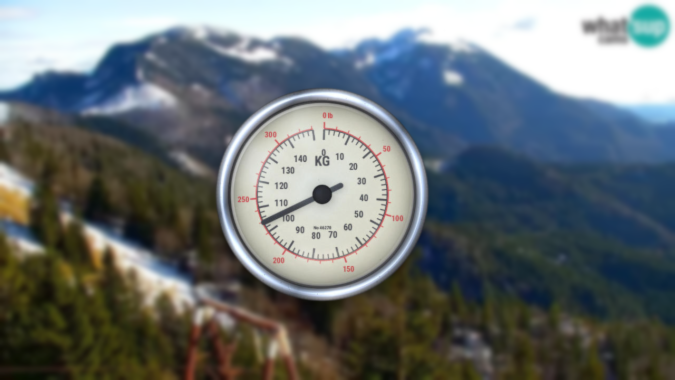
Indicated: value=104 unit=kg
